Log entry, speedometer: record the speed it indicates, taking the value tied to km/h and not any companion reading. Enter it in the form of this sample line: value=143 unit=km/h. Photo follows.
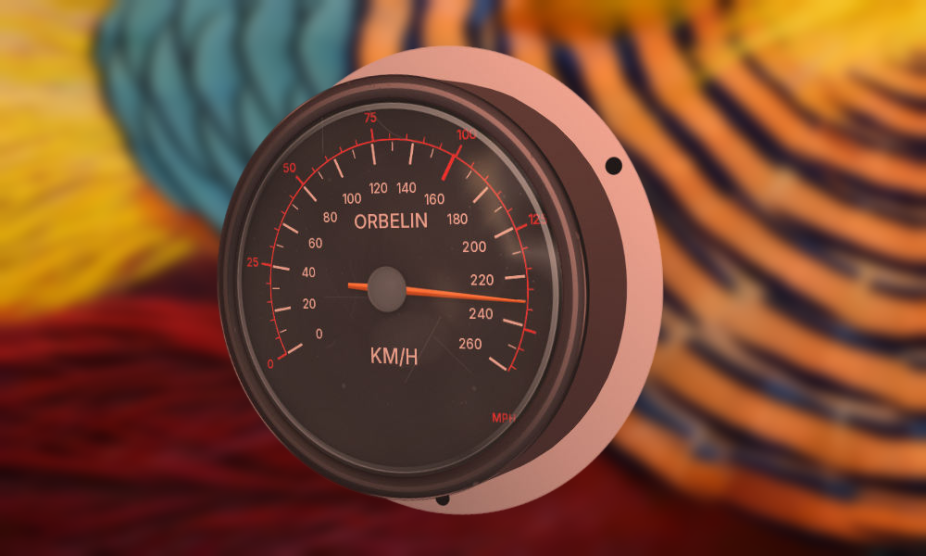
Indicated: value=230 unit=km/h
